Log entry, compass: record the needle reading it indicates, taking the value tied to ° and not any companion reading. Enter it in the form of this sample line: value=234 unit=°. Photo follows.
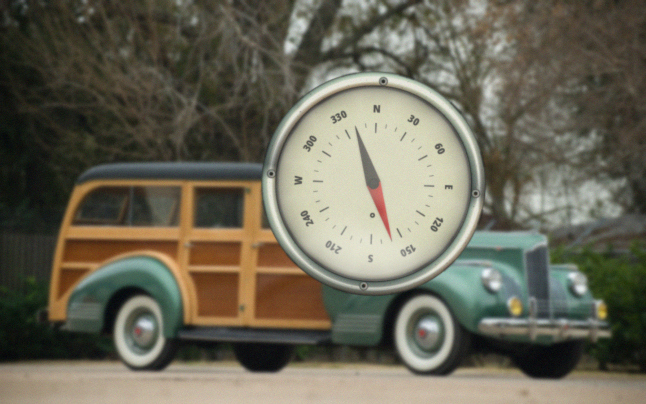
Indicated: value=160 unit=°
